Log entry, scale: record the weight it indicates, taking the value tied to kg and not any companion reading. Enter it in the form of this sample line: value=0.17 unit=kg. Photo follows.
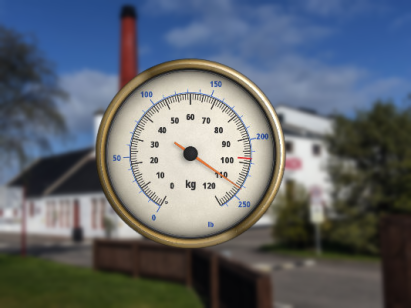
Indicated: value=110 unit=kg
